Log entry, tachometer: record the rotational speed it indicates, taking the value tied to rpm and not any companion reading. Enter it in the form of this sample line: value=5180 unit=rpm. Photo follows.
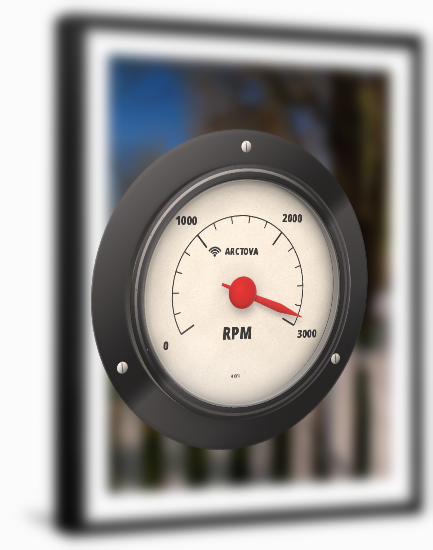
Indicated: value=2900 unit=rpm
